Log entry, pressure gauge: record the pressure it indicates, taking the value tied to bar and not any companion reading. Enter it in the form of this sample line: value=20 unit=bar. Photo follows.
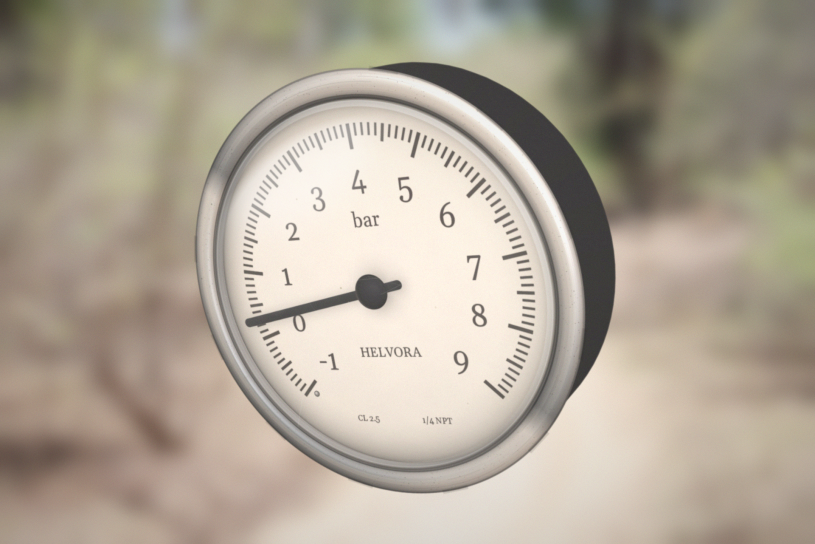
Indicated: value=0.3 unit=bar
